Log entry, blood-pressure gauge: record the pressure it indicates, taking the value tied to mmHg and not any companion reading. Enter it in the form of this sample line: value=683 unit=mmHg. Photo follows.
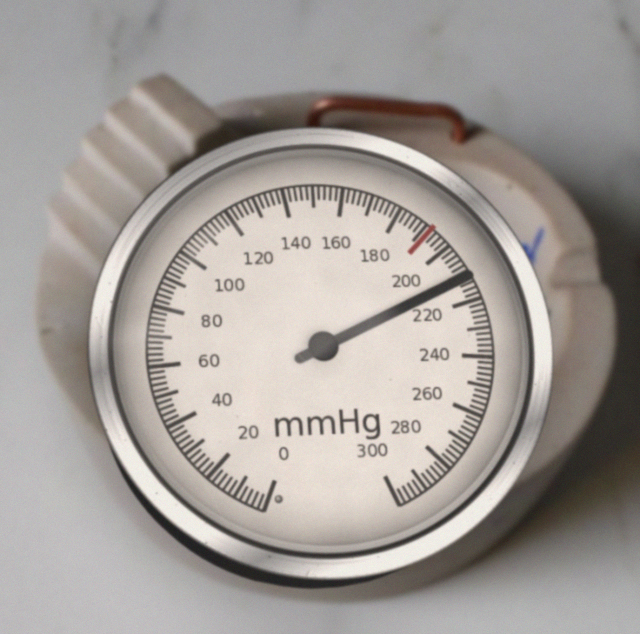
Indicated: value=212 unit=mmHg
